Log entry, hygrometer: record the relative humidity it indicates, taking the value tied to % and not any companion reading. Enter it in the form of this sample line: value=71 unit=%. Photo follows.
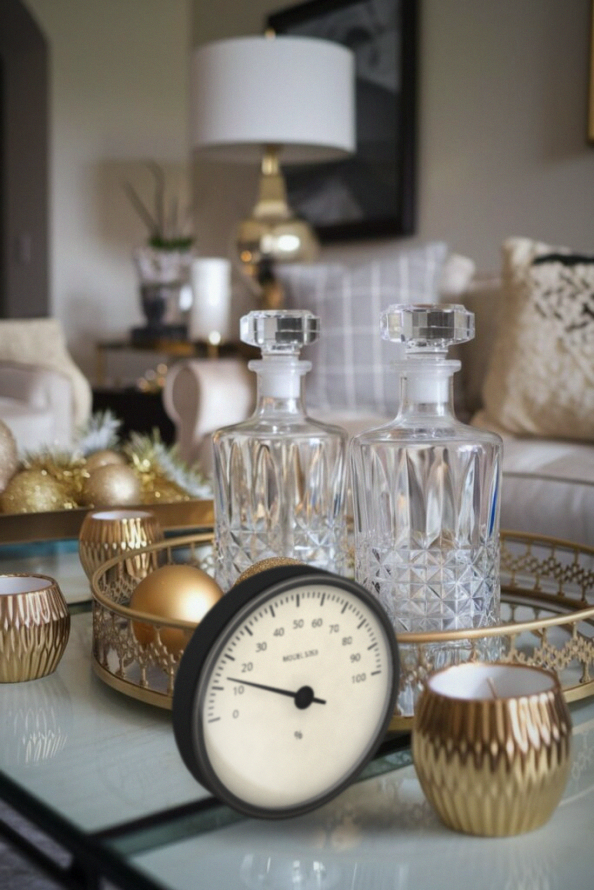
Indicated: value=14 unit=%
